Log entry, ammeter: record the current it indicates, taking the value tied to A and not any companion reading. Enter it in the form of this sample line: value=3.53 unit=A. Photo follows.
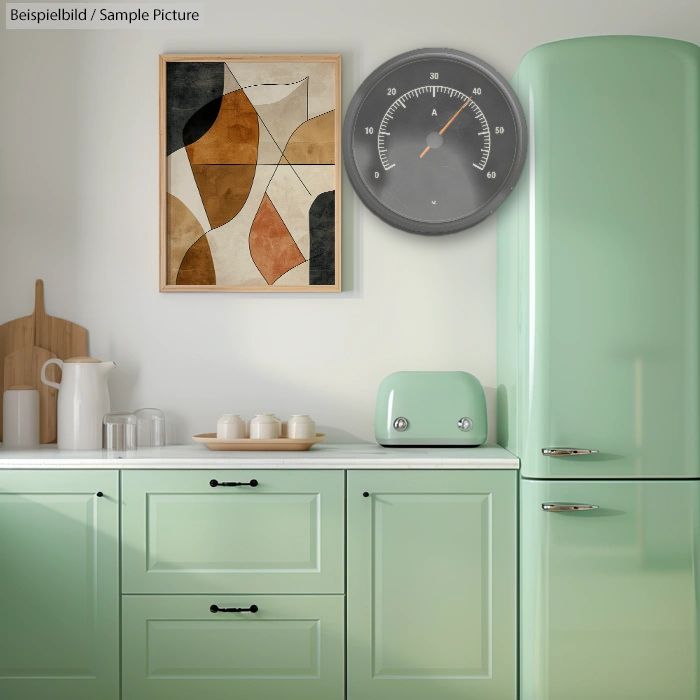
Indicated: value=40 unit=A
